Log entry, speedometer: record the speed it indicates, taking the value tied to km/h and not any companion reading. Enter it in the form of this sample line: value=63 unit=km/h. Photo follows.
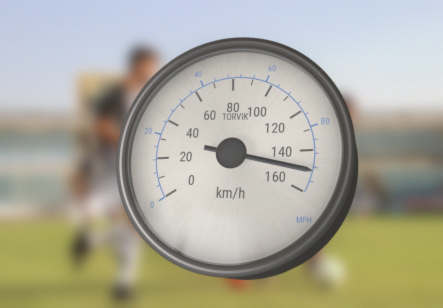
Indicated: value=150 unit=km/h
